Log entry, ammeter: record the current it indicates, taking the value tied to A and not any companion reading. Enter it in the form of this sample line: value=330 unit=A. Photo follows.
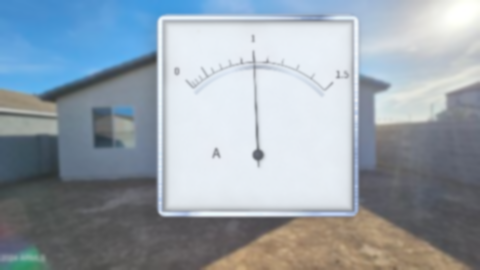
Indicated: value=1 unit=A
